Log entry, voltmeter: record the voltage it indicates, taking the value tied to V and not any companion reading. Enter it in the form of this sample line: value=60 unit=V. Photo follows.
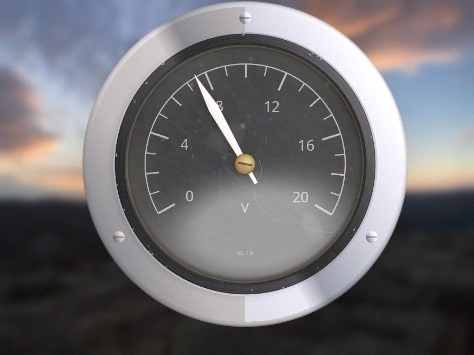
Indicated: value=7.5 unit=V
